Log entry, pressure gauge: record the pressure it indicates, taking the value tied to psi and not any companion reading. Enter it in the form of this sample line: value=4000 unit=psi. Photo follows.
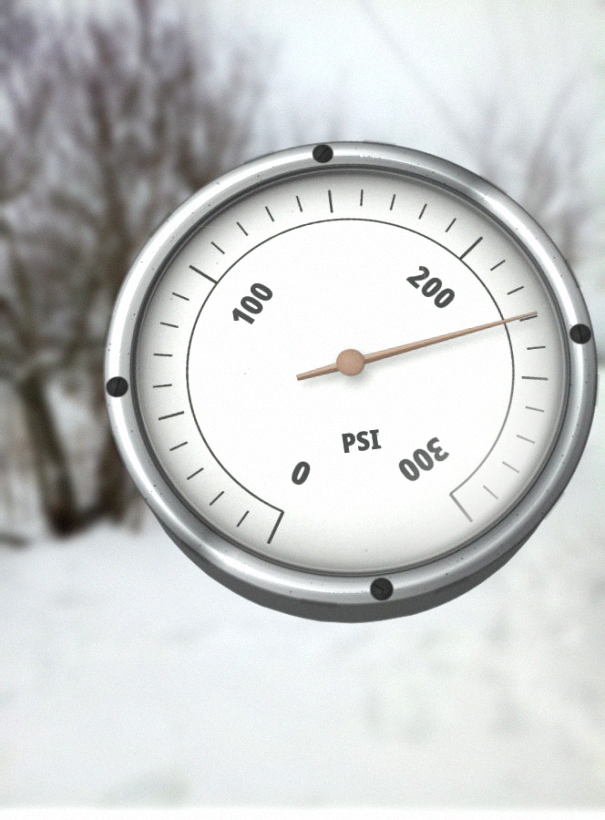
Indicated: value=230 unit=psi
